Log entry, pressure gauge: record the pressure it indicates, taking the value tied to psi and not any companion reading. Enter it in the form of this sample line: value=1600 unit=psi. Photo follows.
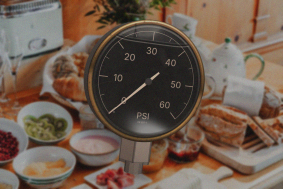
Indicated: value=0 unit=psi
